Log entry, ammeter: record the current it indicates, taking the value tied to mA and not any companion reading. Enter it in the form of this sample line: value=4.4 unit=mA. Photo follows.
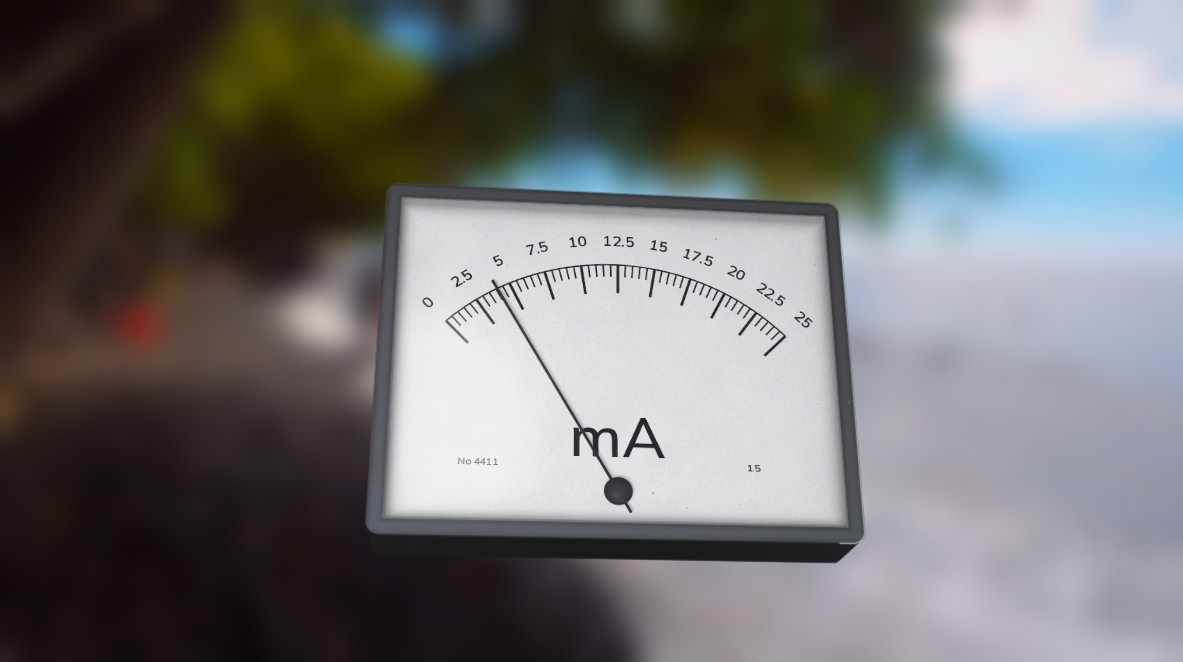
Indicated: value=4 unit=mA
